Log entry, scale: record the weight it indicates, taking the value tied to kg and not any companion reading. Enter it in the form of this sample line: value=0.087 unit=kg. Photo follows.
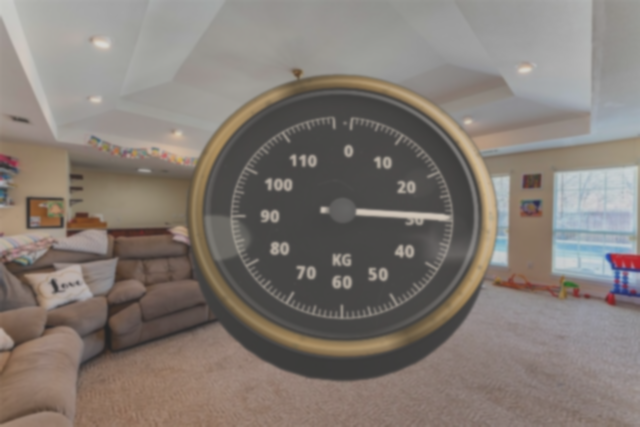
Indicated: value=30 unit=kg
